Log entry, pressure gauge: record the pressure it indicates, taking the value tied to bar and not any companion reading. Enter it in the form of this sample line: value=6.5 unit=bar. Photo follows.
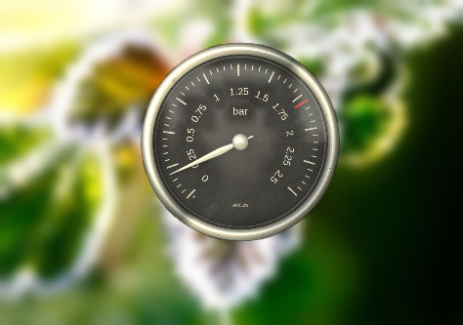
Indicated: value=0.2 unit=bar
